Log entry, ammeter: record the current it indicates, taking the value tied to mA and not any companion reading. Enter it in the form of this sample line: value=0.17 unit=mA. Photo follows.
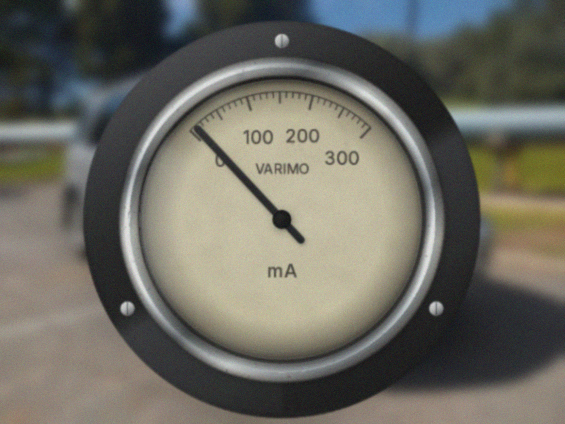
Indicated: value=10 unit=mA
